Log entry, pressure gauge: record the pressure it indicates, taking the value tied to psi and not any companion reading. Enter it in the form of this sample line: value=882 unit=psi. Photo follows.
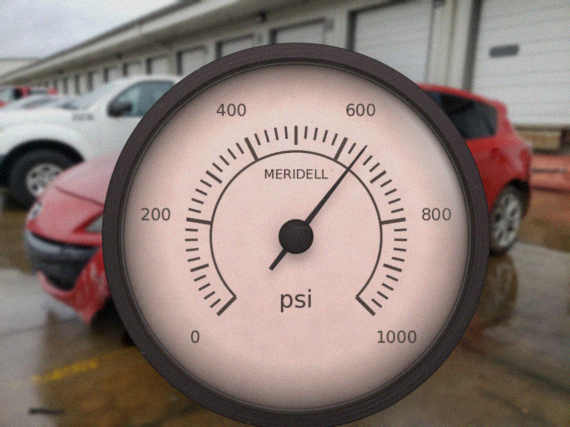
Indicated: value=640 unit=psi
